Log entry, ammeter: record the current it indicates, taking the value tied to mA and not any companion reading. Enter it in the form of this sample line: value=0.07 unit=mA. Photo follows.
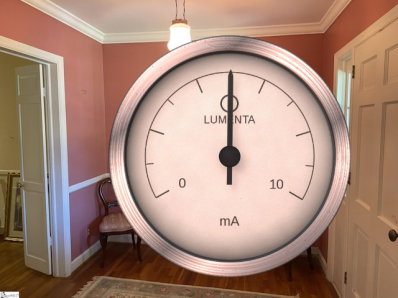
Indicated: value=5 unit=mA
